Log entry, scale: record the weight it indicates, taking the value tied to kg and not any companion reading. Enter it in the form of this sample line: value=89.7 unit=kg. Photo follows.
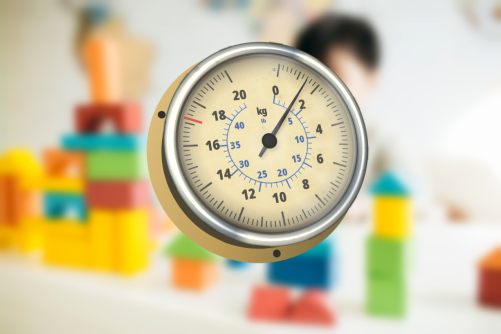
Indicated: value=1.4 unit=kg
